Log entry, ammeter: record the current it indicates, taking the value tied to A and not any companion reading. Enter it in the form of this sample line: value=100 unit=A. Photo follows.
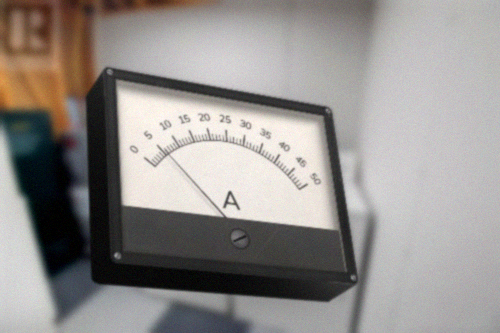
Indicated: value=5 unit=A
